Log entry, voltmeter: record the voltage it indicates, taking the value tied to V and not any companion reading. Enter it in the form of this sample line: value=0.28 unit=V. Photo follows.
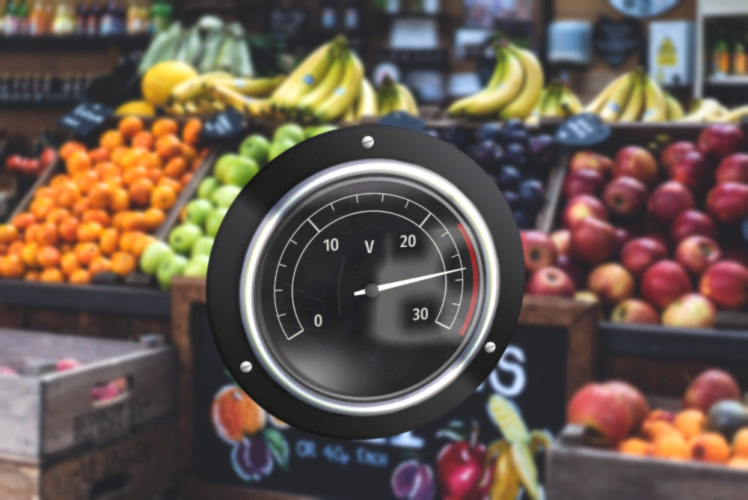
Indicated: value=25 unit=V
